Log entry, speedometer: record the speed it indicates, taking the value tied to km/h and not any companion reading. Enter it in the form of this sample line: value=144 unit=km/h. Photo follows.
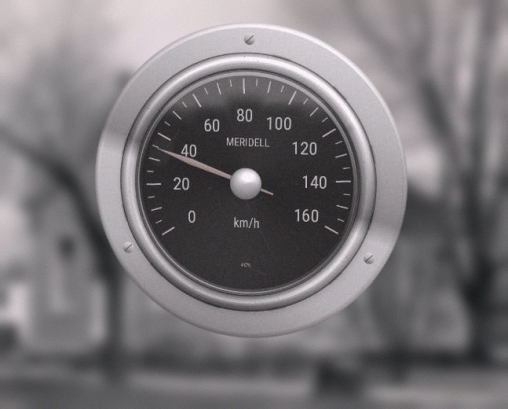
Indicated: value=35 unit=km/h
